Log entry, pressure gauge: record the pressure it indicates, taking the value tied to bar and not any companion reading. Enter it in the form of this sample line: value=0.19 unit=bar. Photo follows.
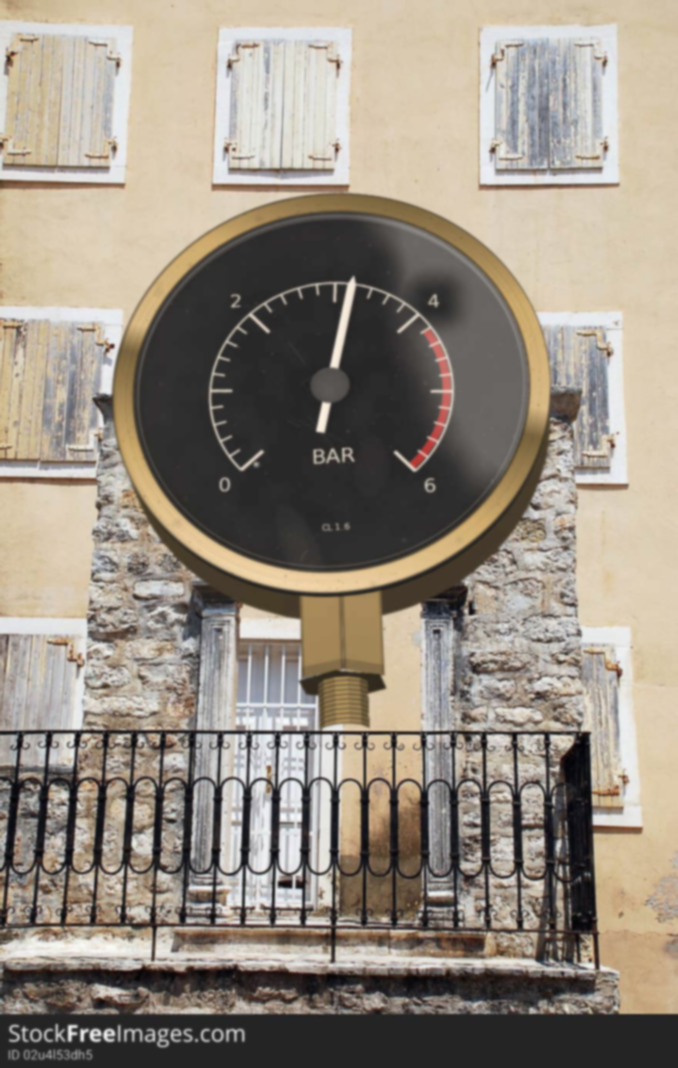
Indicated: value=3.2 unit=bar
